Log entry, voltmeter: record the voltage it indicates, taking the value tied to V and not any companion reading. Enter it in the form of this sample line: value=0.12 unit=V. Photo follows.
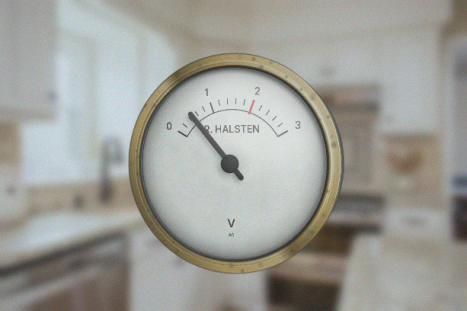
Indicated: value=0.5 unit=V
